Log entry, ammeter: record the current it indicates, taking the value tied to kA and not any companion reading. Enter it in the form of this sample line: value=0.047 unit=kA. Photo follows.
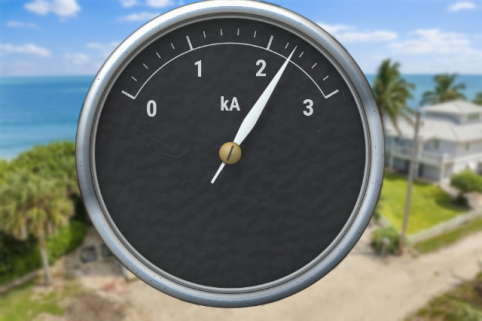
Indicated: value=2.3 unit=kA
